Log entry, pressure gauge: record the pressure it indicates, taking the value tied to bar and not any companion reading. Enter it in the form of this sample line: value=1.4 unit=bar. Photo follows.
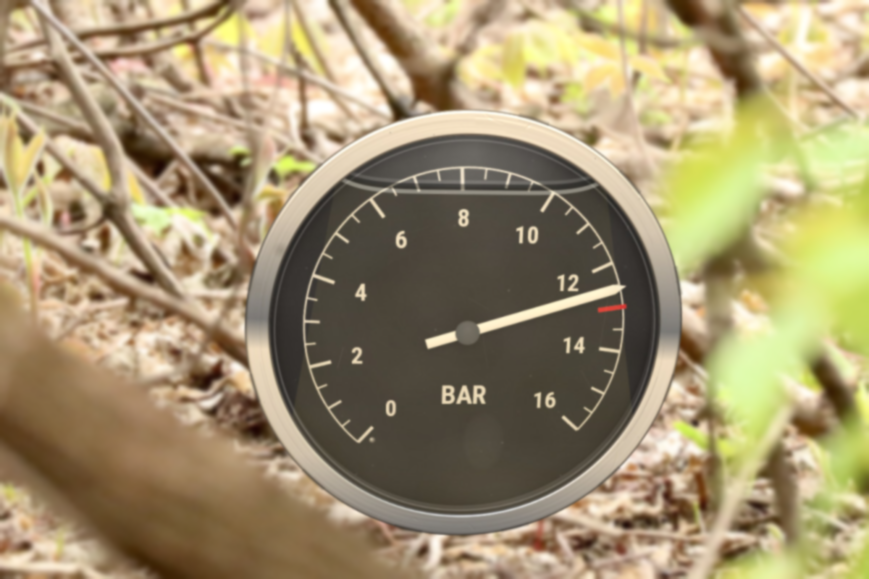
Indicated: value=12.5 unit=bar
